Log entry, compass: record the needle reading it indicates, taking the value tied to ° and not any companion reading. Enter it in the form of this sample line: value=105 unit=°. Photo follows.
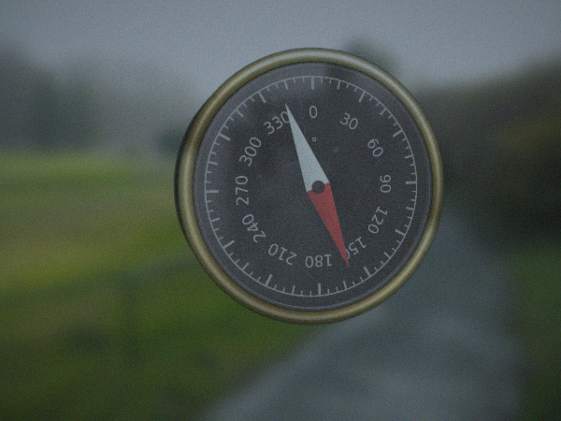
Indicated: value=160 unit=°
